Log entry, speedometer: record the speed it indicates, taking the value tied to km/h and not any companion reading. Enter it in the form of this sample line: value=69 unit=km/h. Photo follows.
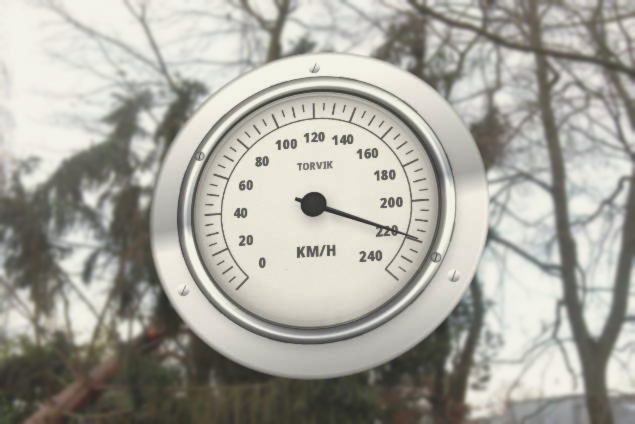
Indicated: value=220 unit=km/h
